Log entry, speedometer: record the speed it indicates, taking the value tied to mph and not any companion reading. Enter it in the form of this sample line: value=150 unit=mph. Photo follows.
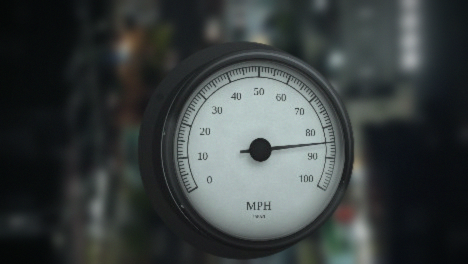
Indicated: value=85 unit=mph
